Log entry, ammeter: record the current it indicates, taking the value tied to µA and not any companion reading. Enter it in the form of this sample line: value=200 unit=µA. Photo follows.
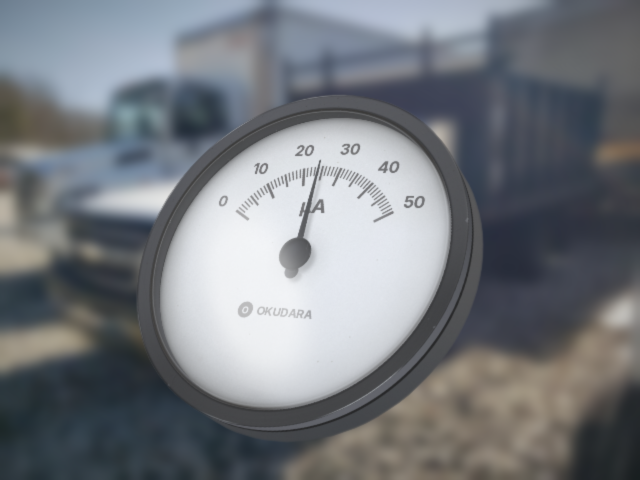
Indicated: value=25 unit=µA
